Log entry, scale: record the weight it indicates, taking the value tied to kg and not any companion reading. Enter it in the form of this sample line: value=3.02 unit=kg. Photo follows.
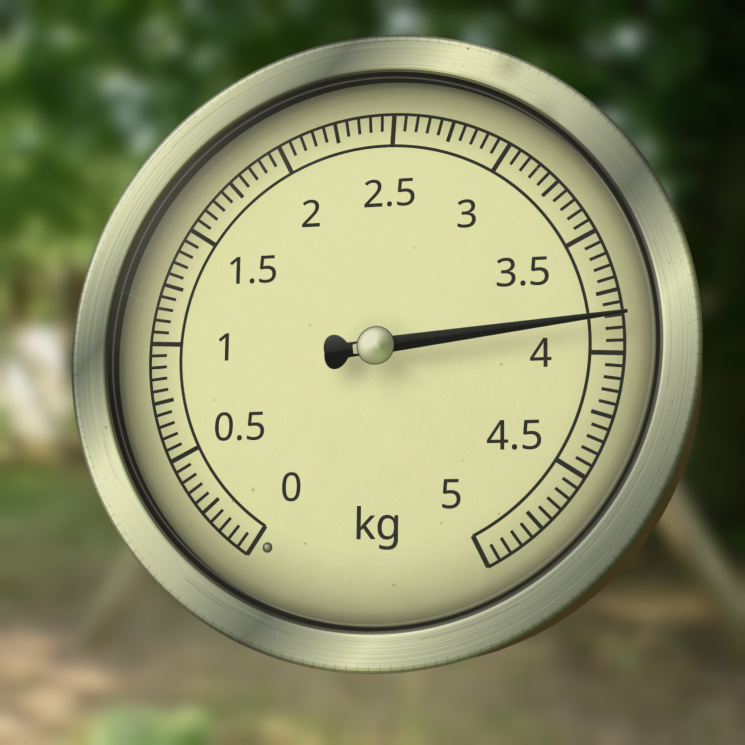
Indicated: value=3.85 unit=kg
